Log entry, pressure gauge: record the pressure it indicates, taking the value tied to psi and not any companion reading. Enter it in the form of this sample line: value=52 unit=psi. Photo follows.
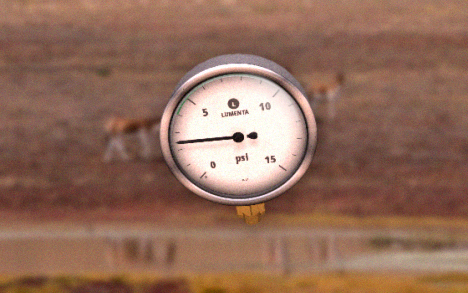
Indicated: value=2.5 unit=psi
